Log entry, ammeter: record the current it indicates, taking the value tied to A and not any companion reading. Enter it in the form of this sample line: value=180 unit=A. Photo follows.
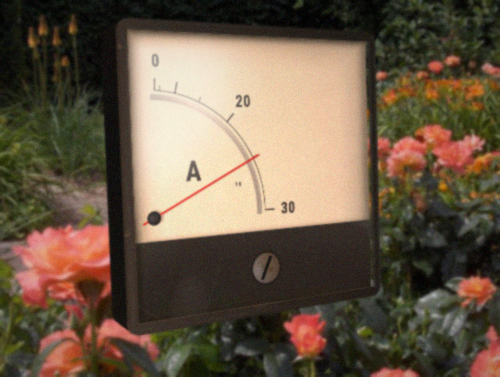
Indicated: value=25 unit=A
